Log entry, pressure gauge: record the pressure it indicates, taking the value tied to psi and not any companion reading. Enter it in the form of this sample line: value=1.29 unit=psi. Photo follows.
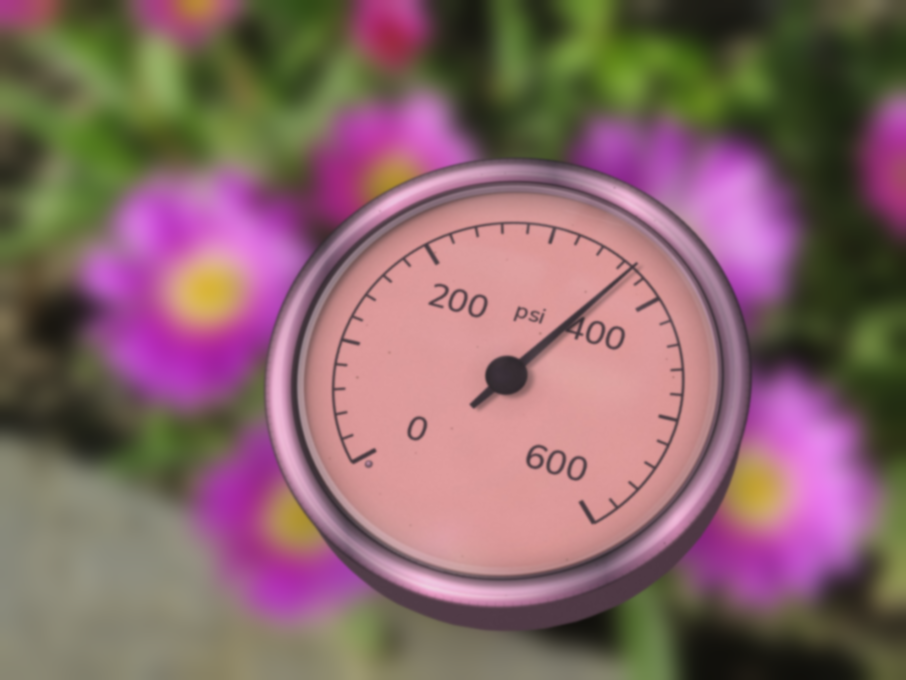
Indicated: value=370 unit=psi
